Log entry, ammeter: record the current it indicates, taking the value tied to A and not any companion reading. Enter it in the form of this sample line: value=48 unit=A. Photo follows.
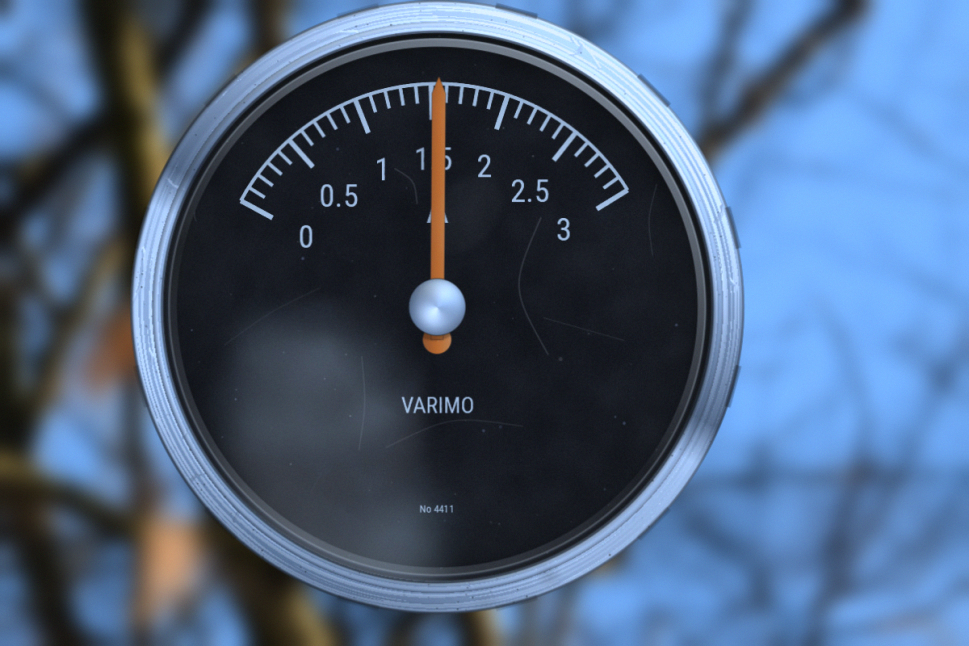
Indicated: value=1.55 unit=A
